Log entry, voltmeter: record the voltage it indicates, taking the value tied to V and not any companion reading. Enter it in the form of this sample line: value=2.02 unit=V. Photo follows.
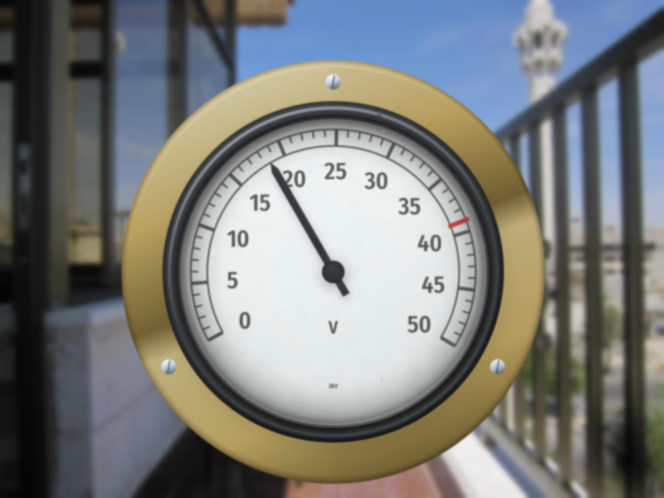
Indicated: value=18.5 unit=V
